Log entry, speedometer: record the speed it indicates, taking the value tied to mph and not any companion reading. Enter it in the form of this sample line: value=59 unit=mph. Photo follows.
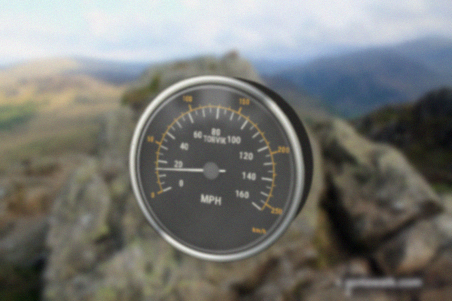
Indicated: value=15 unit=mph
